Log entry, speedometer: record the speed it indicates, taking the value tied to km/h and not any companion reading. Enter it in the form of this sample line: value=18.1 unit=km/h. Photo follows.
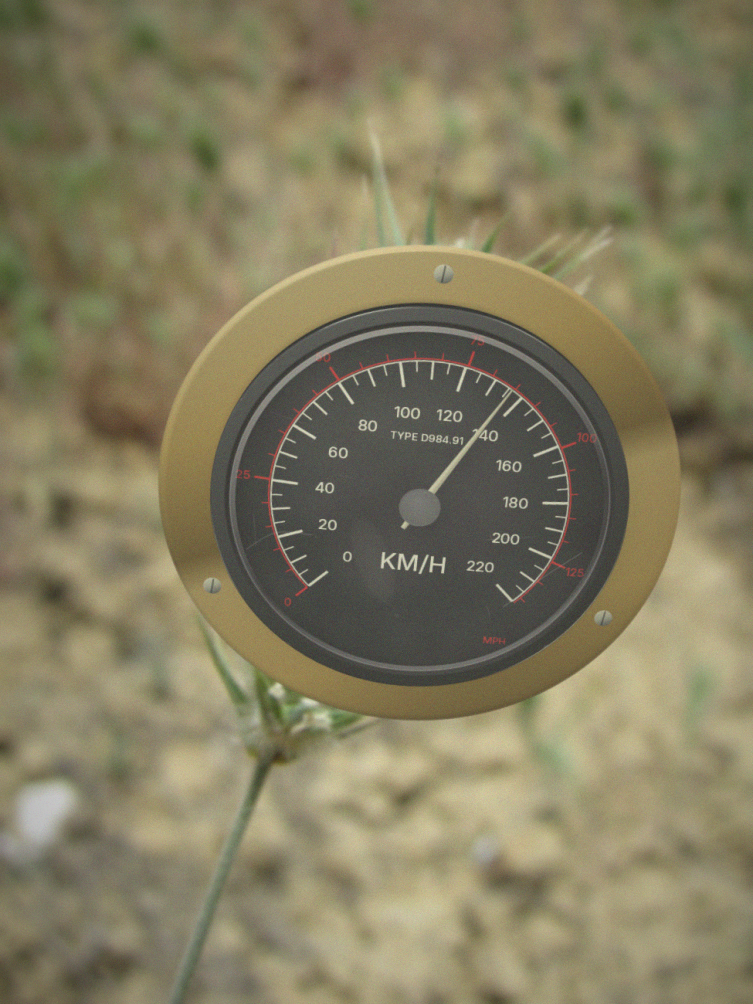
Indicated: value=135 unit=km/h
